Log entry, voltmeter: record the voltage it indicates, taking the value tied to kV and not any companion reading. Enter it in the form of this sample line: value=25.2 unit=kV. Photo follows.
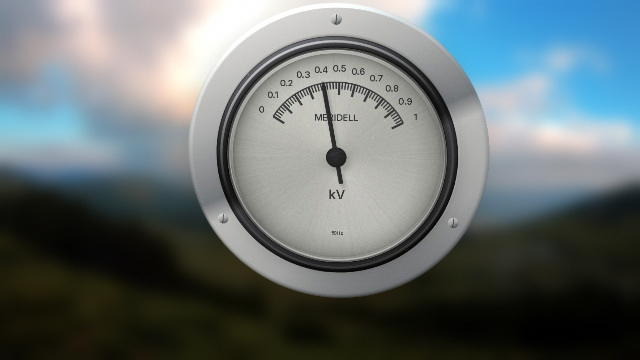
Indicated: value=0.4 unit=kV
